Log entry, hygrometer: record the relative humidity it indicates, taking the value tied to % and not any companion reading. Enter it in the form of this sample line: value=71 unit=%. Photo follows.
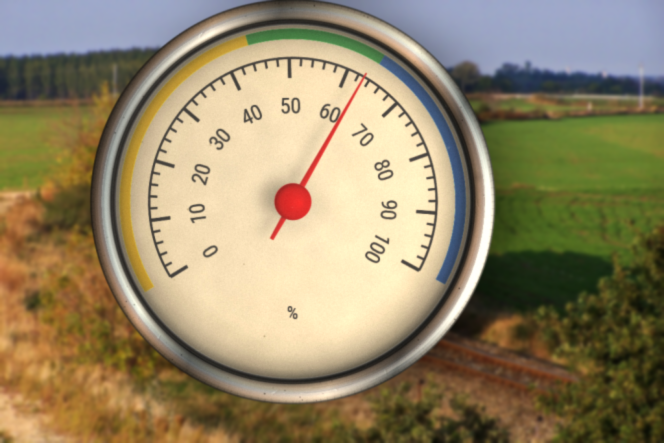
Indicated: value=63 unit=%
